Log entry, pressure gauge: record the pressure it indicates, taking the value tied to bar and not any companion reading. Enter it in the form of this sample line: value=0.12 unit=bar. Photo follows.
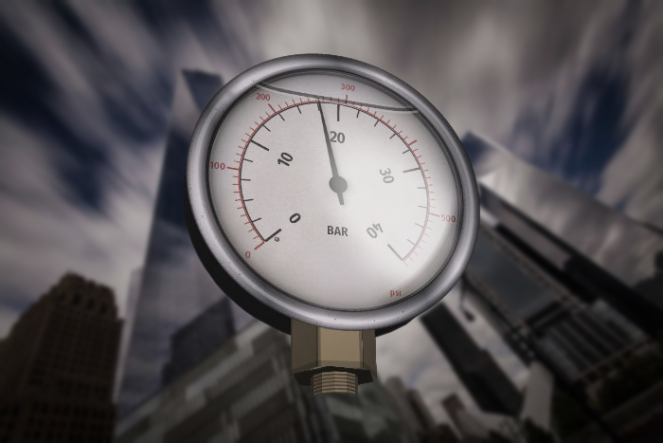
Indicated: value=18 unit=bar
